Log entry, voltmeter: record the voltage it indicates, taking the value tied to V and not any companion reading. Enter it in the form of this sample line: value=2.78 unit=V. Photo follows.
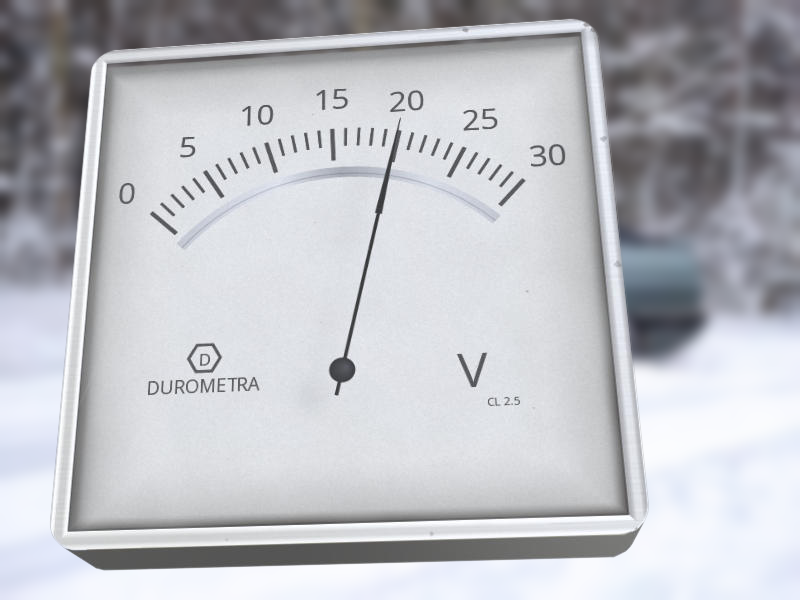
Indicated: value=20 unit=V
